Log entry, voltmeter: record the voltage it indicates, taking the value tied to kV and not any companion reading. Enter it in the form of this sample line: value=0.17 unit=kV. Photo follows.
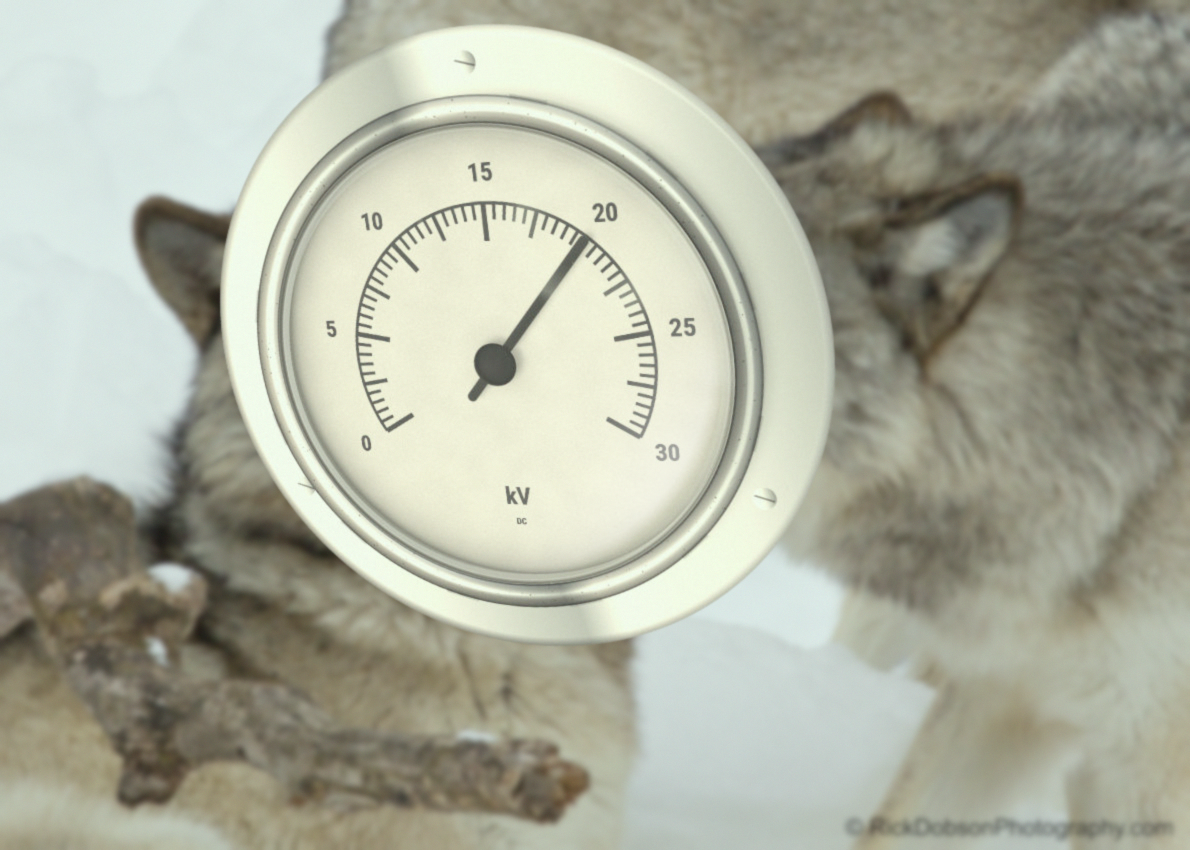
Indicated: value=20 unit=kV
